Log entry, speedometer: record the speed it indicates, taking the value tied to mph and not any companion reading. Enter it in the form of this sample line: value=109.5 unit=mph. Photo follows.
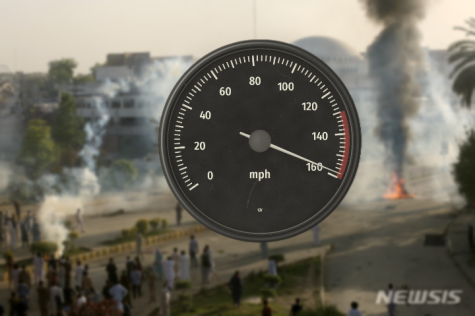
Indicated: value=158 unit=mph
